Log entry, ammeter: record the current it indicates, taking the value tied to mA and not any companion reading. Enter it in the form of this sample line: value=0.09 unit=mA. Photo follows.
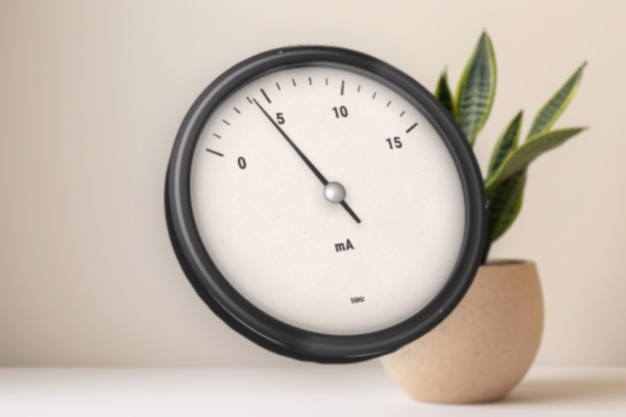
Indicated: value=4 unit=mA
